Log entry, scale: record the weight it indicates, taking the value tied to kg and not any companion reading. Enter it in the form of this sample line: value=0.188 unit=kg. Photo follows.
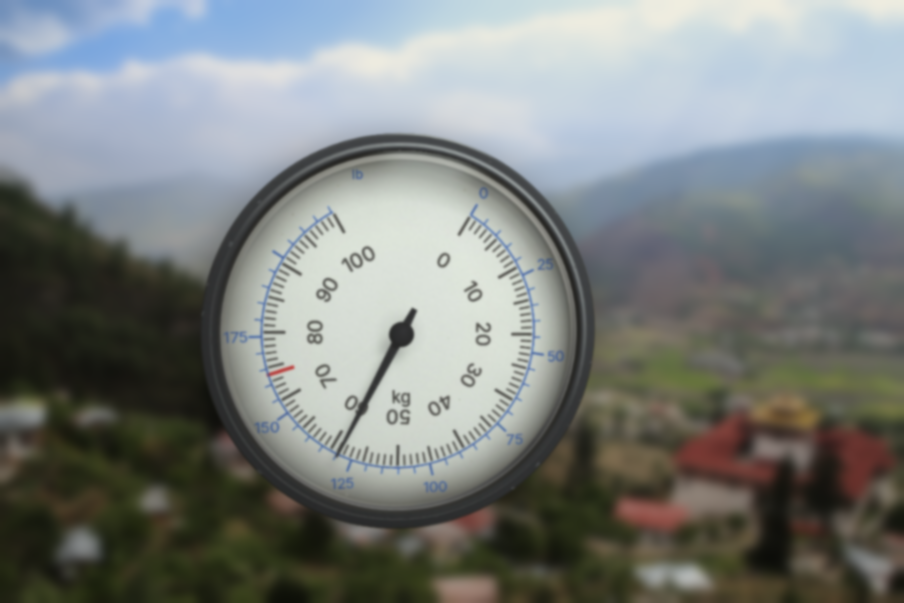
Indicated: value=59 unit=kg
